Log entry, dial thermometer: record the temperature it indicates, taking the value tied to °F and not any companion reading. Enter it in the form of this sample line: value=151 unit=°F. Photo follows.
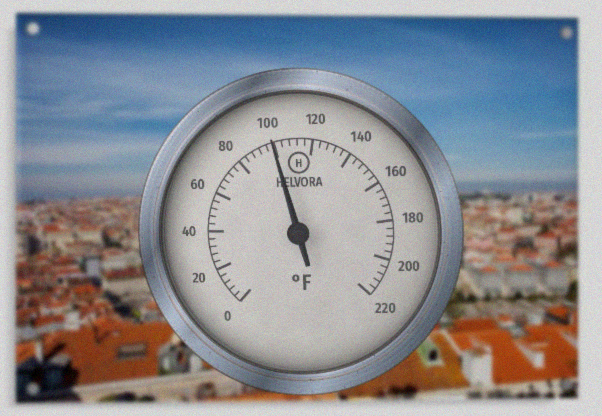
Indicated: value=100 unit=°F
